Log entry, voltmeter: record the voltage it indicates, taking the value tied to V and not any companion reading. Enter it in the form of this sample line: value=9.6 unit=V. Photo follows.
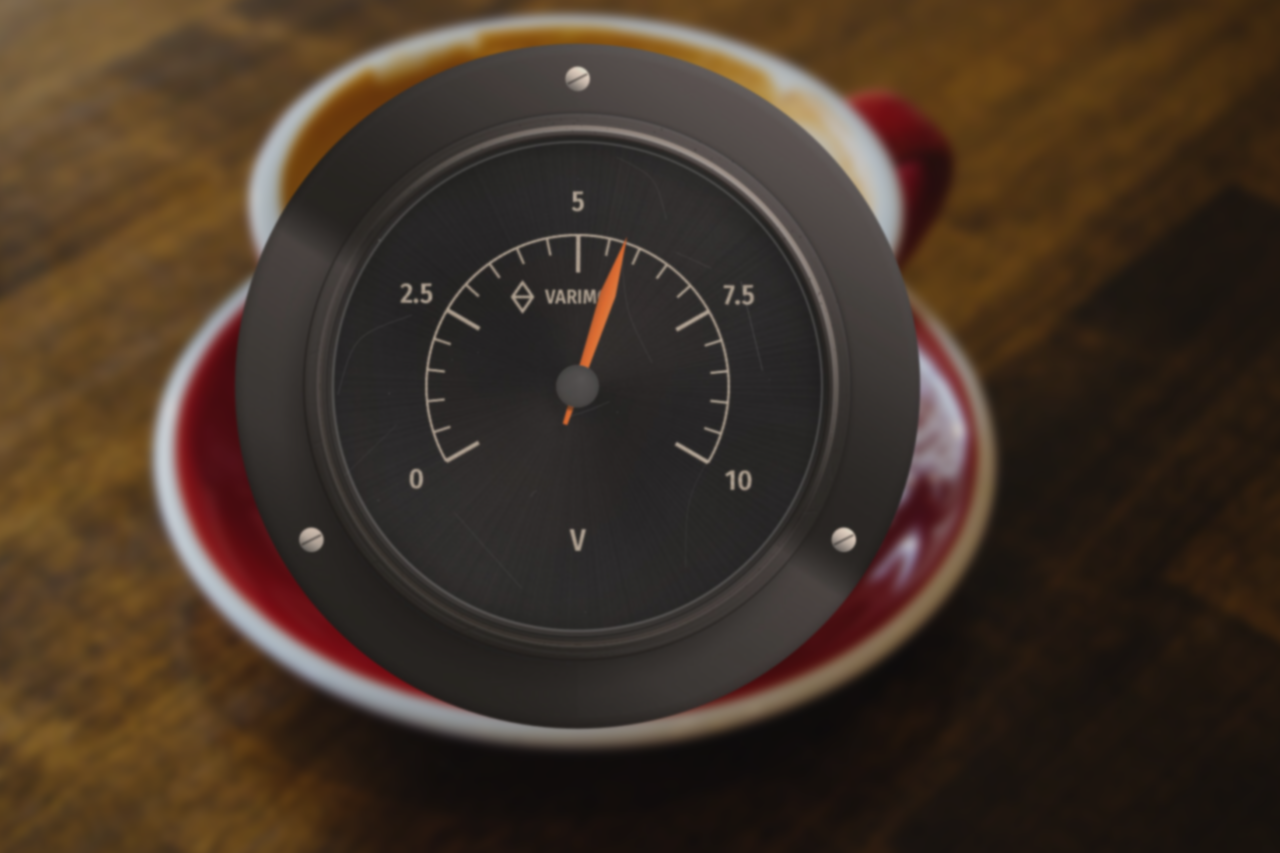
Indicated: value=5.75 unit=V
